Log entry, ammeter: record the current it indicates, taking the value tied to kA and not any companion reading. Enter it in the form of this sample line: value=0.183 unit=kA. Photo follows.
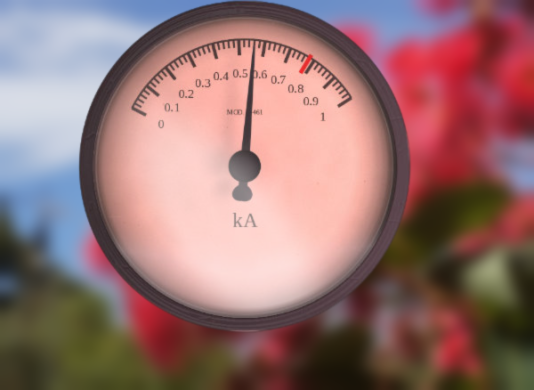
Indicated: value=0.56 unit=kA
